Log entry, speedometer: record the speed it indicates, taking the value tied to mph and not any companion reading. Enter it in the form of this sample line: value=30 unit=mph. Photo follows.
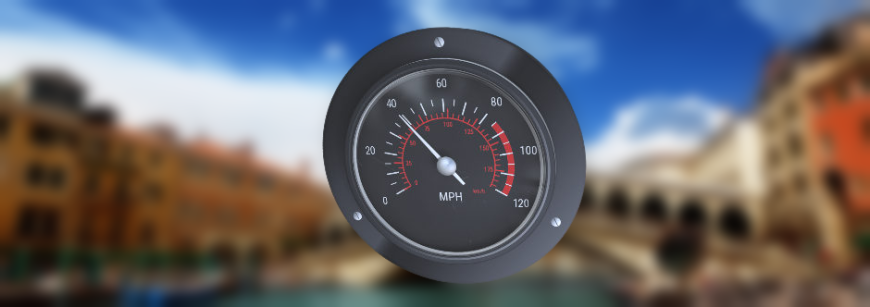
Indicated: value=40 unit=mph
